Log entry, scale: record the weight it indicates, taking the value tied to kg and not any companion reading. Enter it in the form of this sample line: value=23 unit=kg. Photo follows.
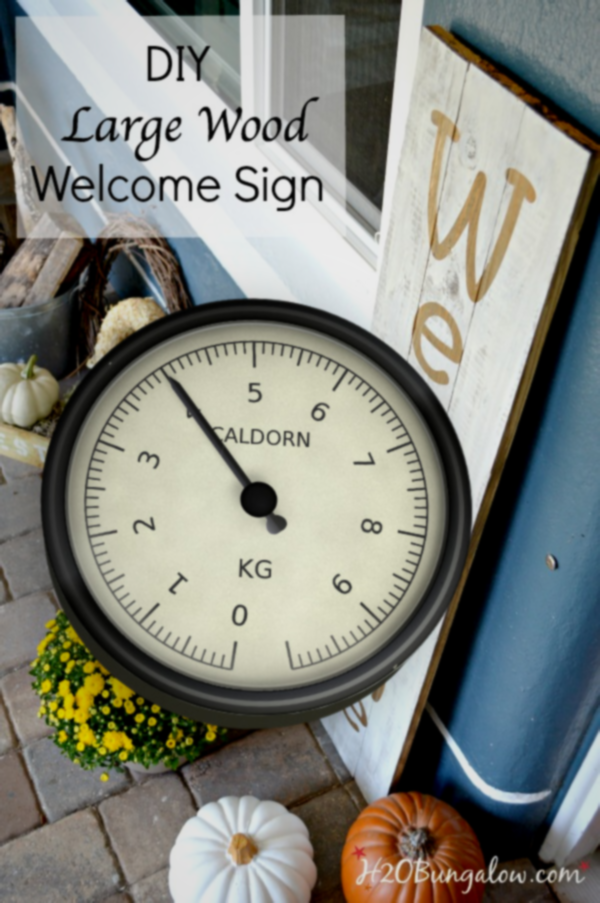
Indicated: value=4 unit=kg
